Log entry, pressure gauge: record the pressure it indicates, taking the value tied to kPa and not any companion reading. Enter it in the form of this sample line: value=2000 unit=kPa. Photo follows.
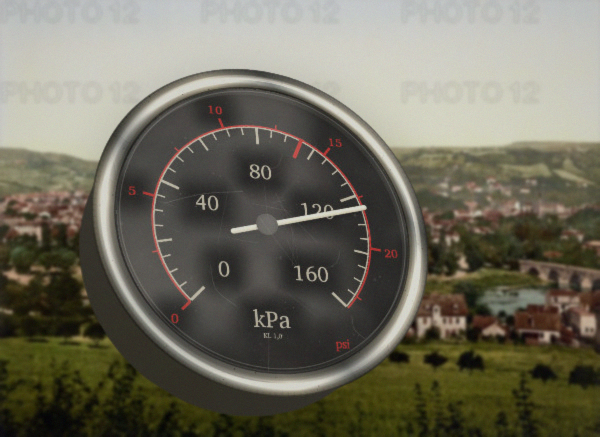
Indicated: value=125 unit=kPa
